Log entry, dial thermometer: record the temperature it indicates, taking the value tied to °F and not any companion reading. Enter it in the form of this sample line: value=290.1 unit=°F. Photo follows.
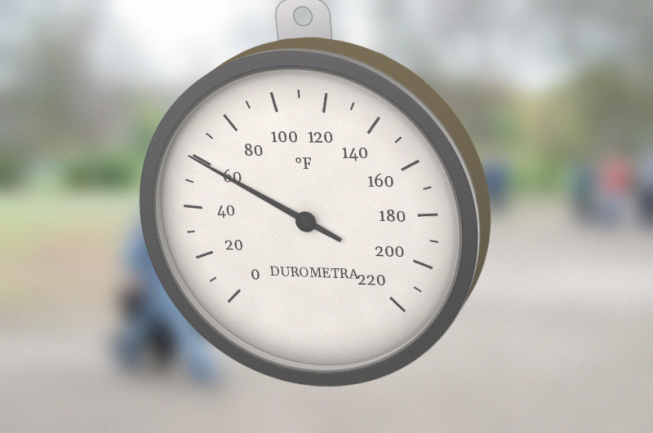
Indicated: value=60 unit=°F
